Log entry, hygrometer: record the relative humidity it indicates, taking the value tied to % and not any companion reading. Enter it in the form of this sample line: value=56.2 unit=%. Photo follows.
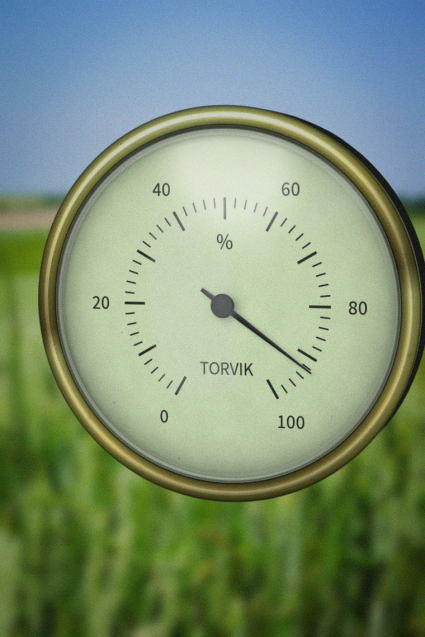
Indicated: value=92 unit=%
